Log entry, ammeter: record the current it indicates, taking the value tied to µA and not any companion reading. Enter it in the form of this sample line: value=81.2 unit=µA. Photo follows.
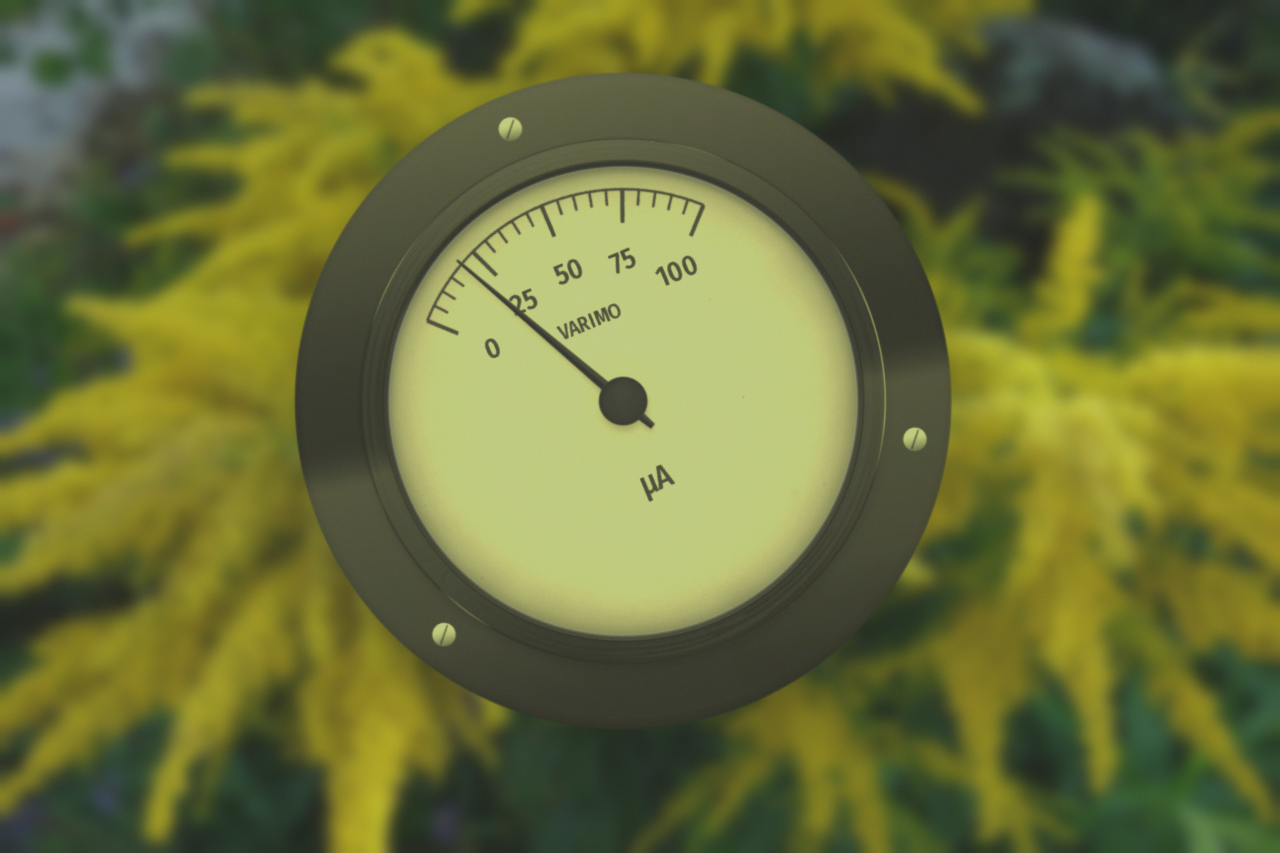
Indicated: value=20 unit=µA
